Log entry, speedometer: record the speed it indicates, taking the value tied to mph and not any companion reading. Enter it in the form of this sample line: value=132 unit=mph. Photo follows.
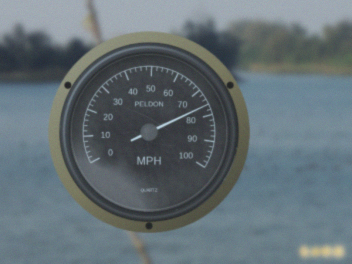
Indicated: value=76 unit=mph
